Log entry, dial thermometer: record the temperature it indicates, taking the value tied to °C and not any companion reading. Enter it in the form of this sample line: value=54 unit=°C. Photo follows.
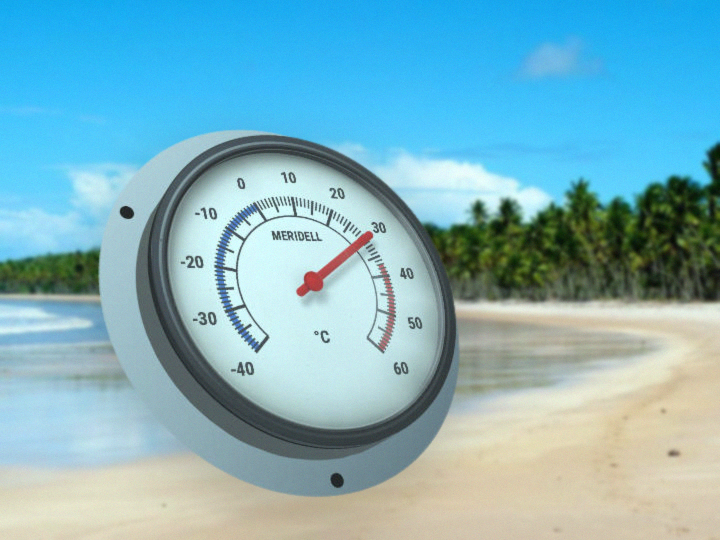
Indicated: value=30 unit=°C
